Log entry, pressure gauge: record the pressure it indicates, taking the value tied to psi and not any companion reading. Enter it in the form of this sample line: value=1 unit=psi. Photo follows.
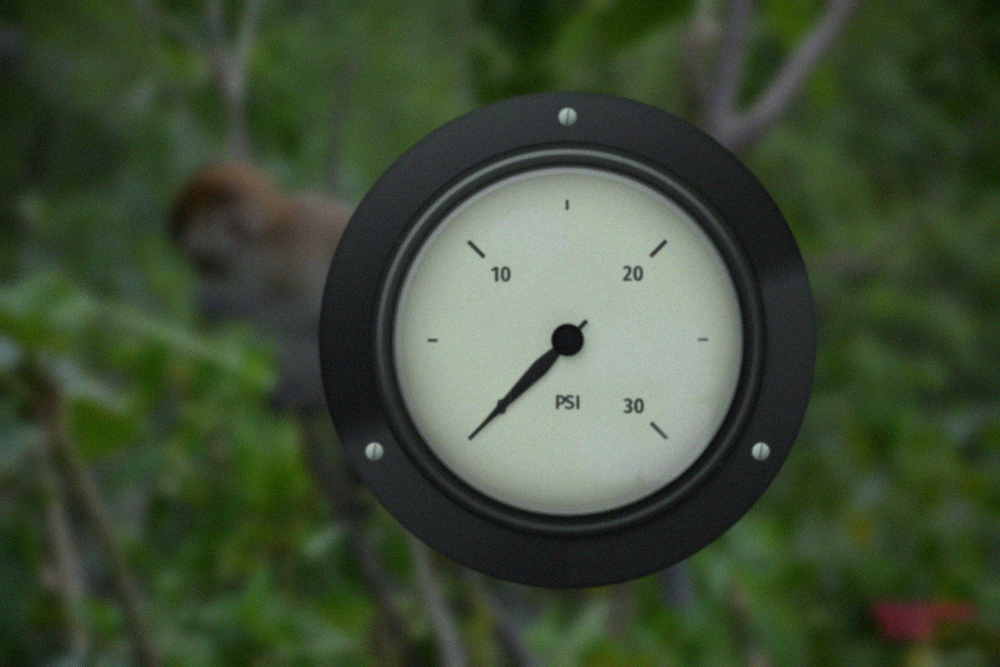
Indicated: value=0 unit=psi
